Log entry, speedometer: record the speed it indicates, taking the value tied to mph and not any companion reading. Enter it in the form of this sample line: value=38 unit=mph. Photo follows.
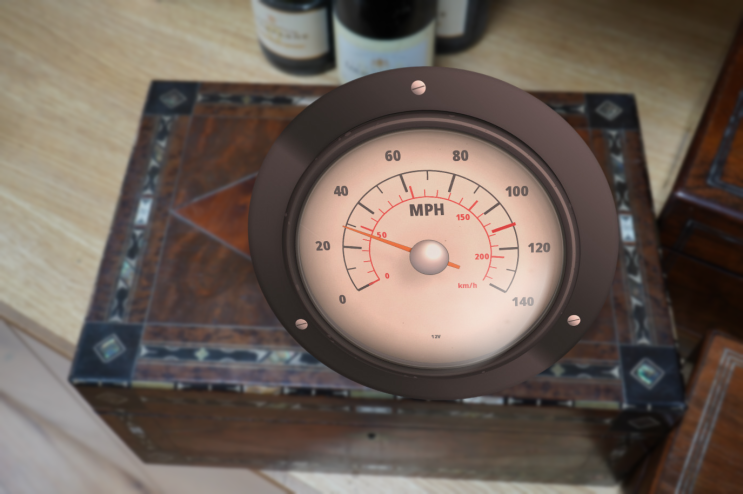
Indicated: value=30 unit=mph
